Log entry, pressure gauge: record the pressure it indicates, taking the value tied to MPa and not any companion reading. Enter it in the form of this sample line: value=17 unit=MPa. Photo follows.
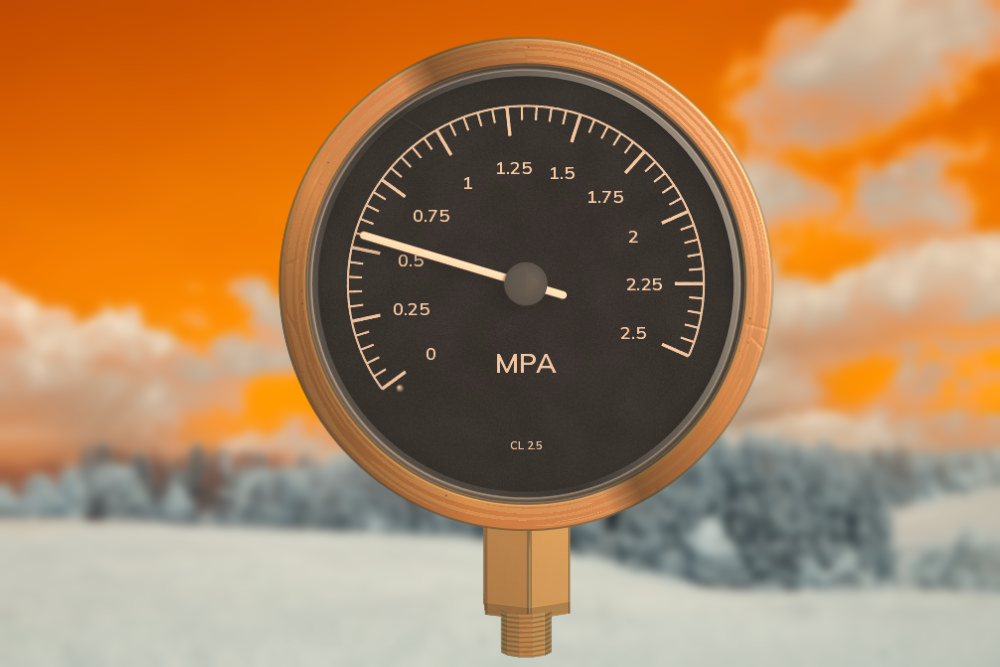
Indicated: value=0.55 unit=MPa
